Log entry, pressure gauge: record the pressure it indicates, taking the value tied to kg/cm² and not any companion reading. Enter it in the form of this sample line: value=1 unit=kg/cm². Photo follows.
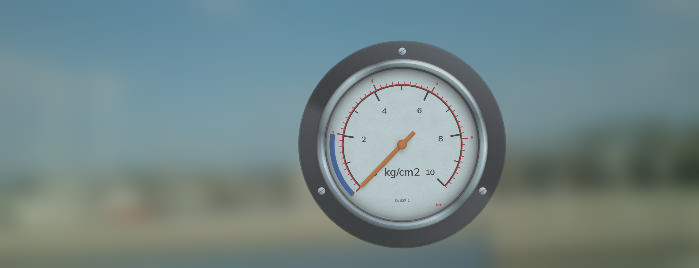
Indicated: value=0 unit=kg/cm²
